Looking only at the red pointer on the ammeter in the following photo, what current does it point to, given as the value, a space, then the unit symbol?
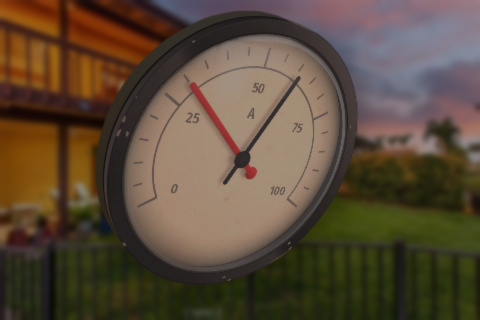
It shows 30 A
